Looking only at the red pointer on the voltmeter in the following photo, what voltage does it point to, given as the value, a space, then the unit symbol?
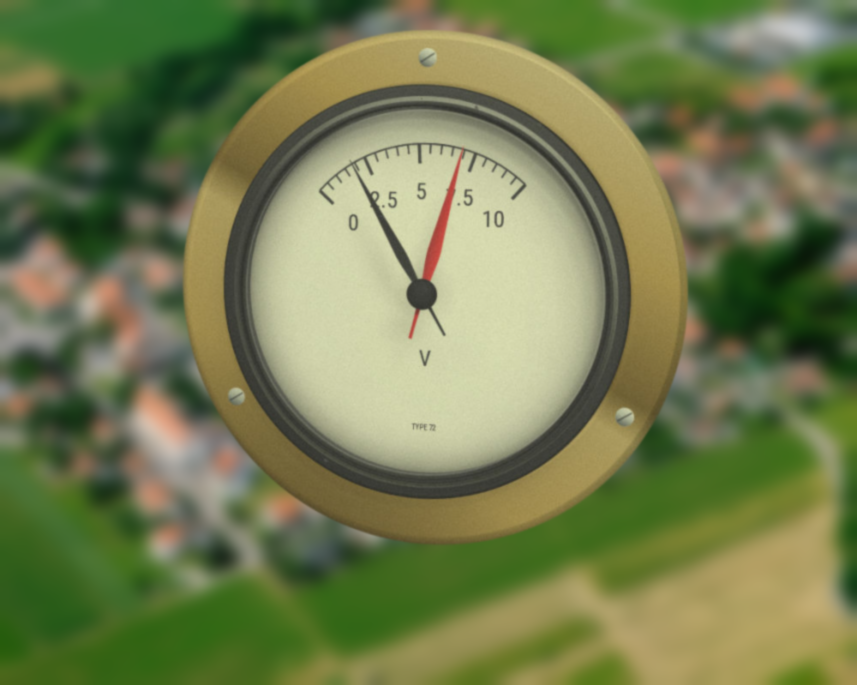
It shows 7 V
